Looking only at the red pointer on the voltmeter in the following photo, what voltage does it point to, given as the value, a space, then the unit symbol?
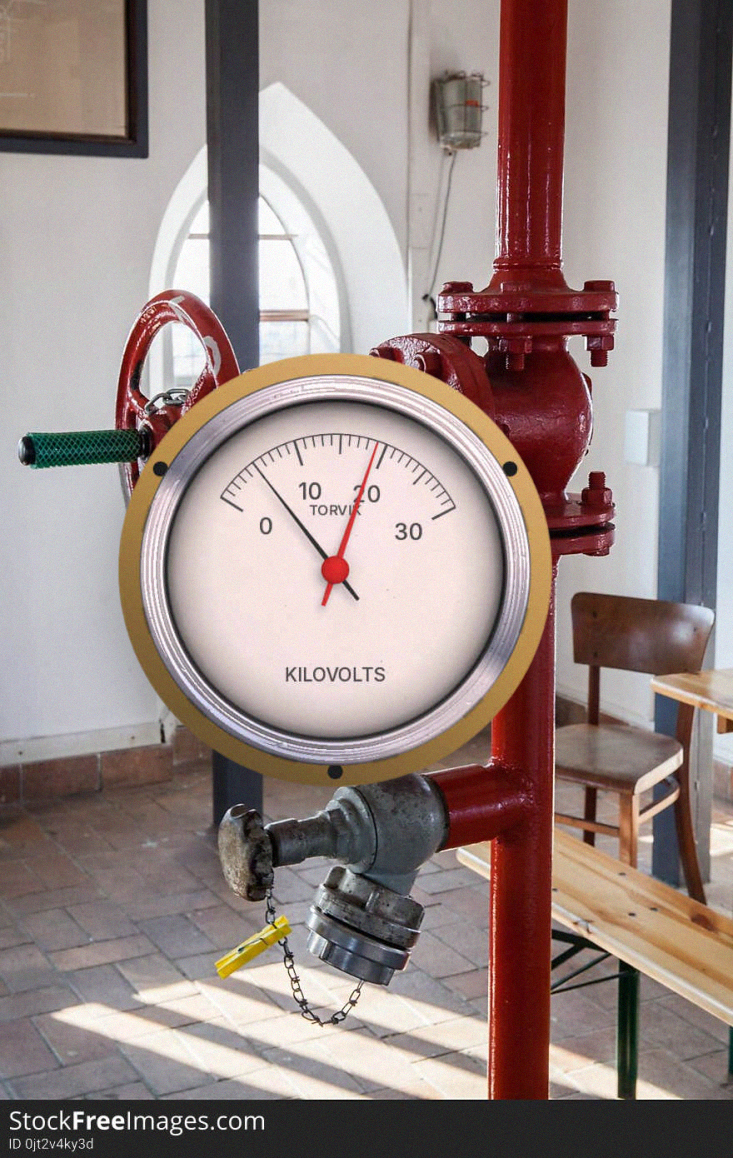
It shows 19 kV
